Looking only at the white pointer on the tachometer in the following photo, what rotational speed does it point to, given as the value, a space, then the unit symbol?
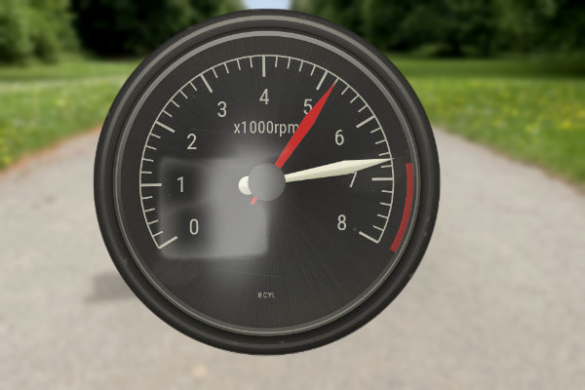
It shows 6700 rpm
